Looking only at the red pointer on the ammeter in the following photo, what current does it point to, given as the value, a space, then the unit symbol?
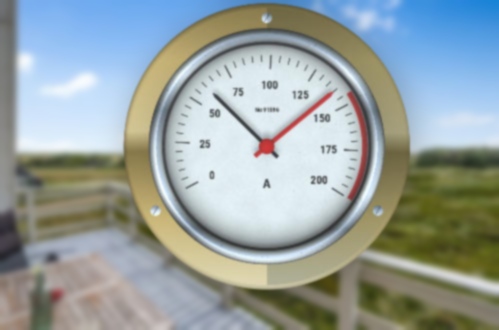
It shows 140 A
